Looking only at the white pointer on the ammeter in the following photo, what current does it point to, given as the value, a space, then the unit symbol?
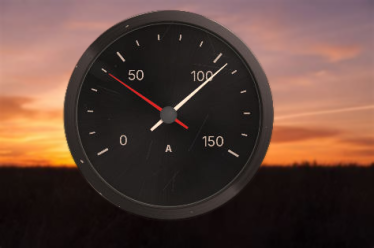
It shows 105 A
